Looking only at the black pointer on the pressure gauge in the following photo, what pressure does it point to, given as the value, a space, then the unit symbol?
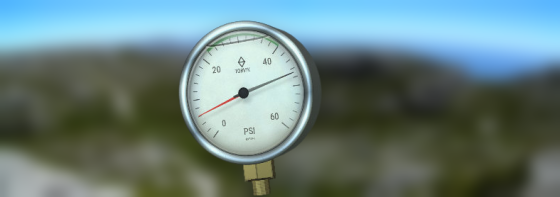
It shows 47 psi
